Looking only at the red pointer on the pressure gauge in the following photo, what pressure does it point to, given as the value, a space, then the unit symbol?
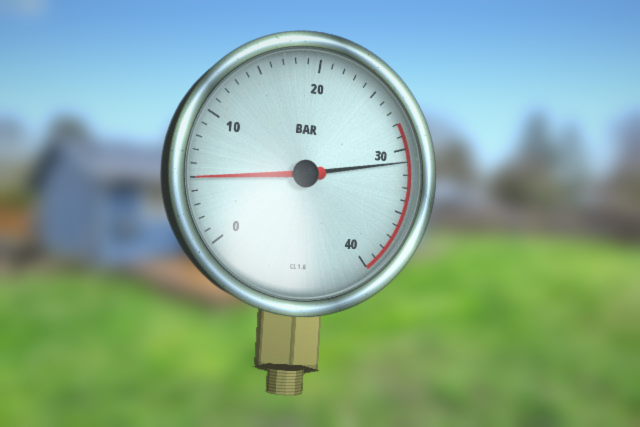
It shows 5 bar
